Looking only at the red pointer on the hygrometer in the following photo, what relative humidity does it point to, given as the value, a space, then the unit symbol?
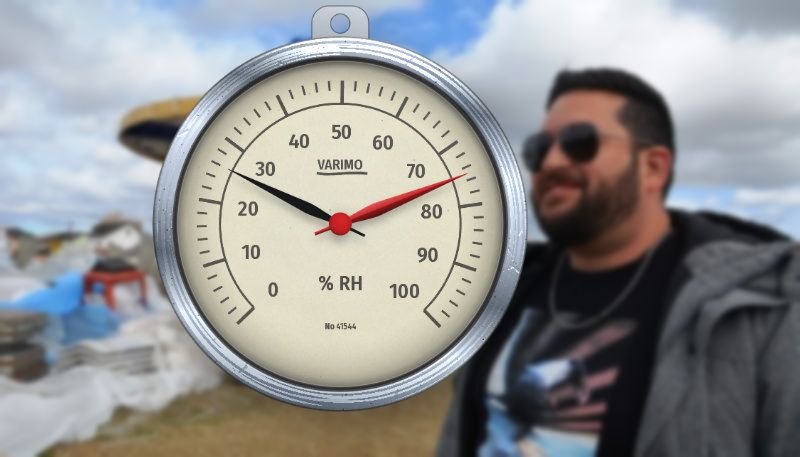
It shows 75 %
